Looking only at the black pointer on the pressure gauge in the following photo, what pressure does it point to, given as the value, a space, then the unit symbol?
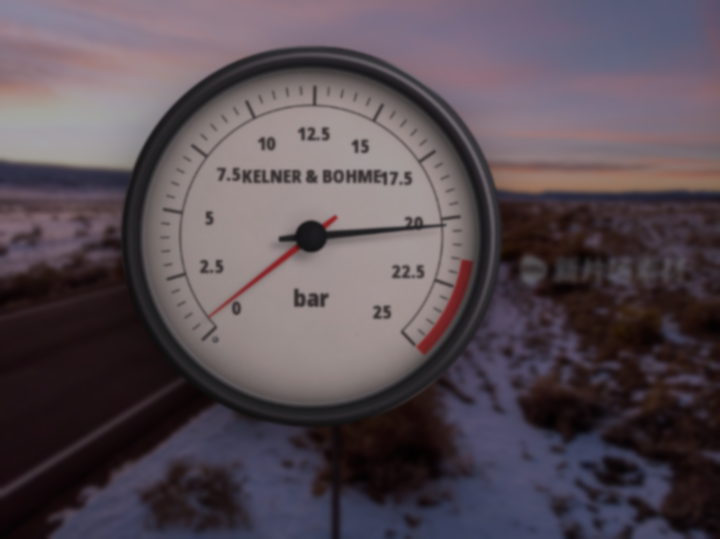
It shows 20.25 bar
